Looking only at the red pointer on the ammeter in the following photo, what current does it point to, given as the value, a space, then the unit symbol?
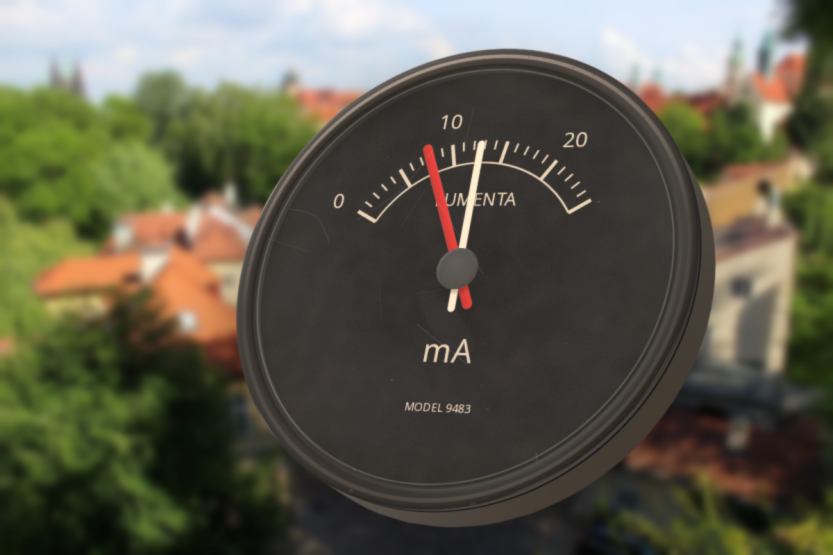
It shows 8 mA
